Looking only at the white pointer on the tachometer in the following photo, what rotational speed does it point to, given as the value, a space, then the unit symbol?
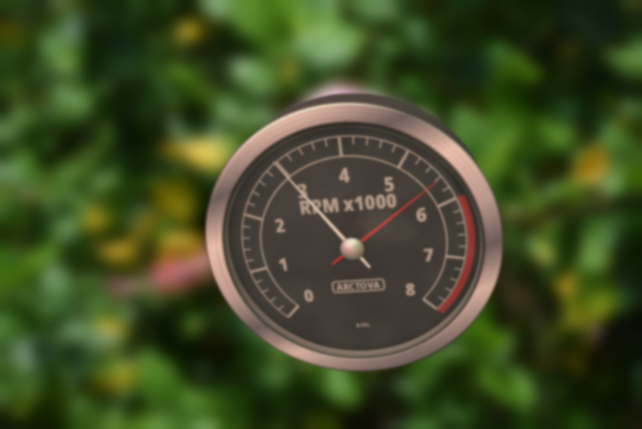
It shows 3000 rpm
